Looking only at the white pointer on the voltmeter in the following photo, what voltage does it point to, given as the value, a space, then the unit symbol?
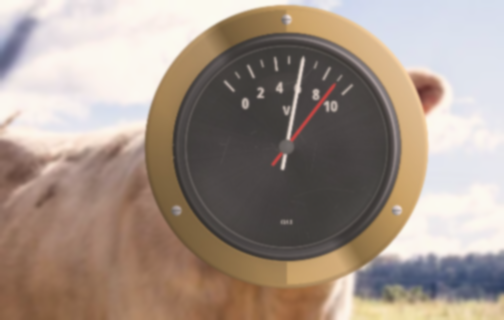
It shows 6 V
